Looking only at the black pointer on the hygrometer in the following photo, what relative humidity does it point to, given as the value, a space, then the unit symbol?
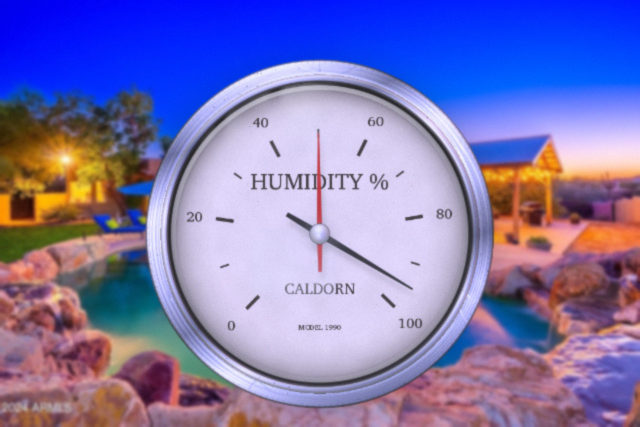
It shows 95 %
